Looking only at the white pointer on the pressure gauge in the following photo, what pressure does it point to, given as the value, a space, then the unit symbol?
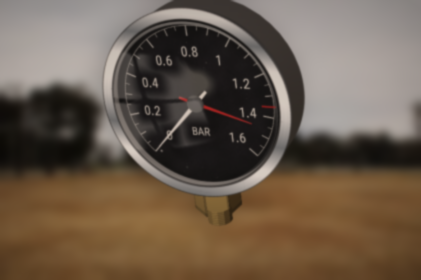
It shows 0 bar
